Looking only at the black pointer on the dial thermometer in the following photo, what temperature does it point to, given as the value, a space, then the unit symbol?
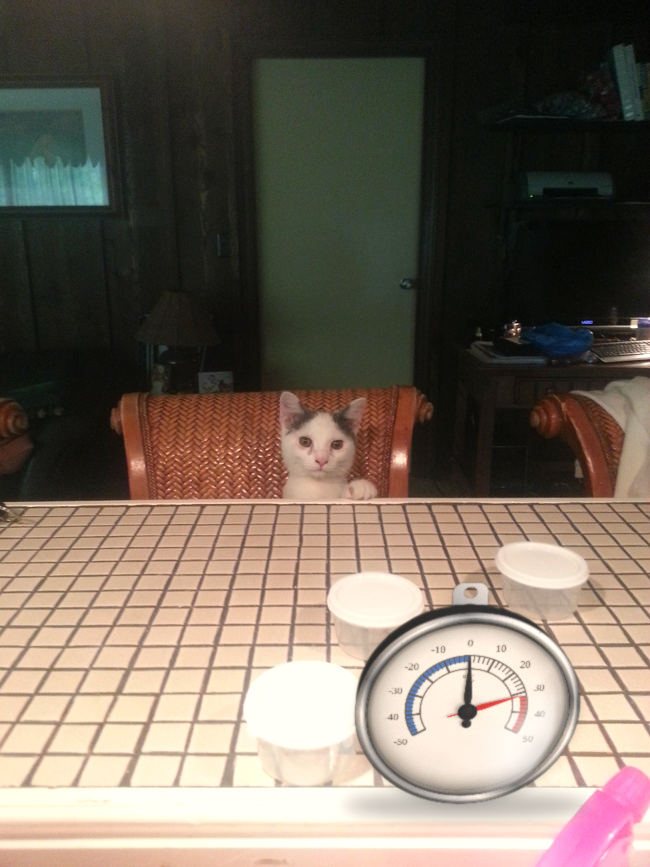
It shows 0 °C
